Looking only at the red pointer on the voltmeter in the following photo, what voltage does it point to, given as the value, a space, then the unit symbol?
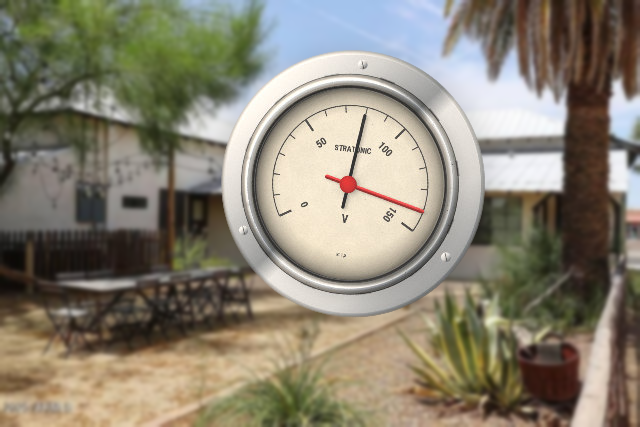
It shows 140 V
